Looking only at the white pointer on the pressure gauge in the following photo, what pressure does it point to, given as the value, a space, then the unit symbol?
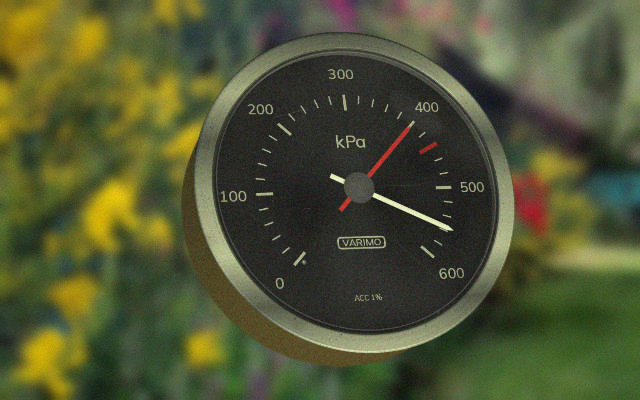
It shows 560 kPa
